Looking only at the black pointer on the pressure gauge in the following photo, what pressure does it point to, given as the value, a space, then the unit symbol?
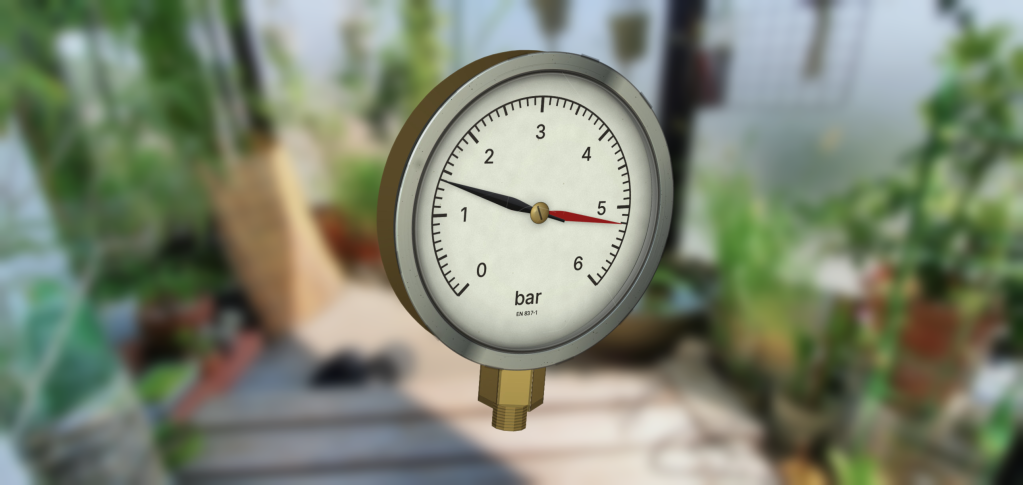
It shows 1.4 bar
